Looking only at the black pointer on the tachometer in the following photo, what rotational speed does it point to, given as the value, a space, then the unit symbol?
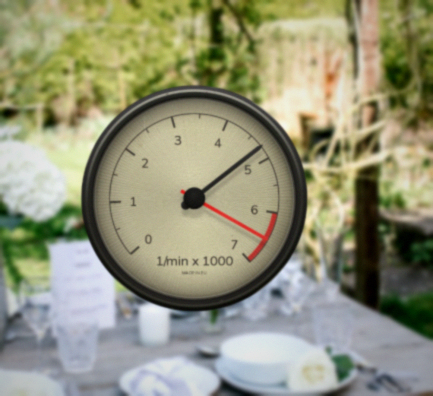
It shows 4750 rpm
